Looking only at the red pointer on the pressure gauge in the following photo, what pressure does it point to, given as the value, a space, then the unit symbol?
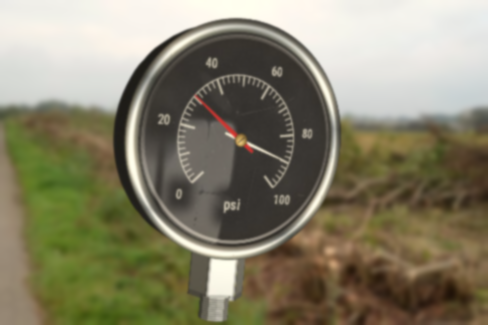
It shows 30 psi
